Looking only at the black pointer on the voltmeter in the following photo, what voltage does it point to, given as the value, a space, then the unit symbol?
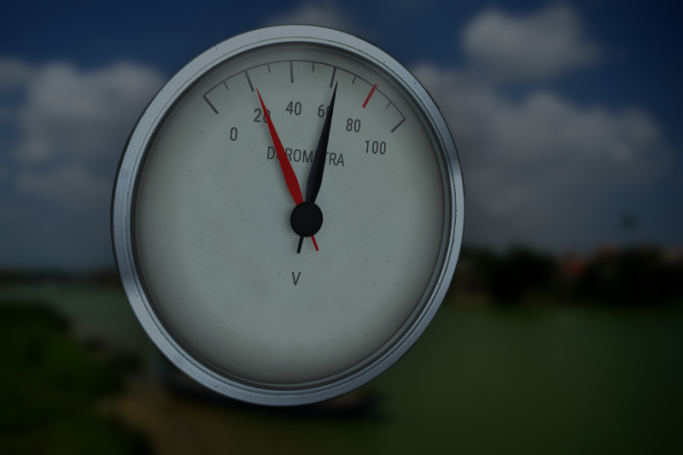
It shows 60 V
